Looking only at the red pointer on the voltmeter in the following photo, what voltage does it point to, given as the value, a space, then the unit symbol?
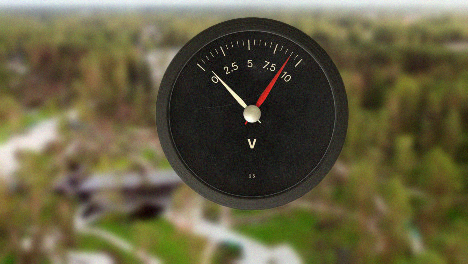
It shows 9 V
